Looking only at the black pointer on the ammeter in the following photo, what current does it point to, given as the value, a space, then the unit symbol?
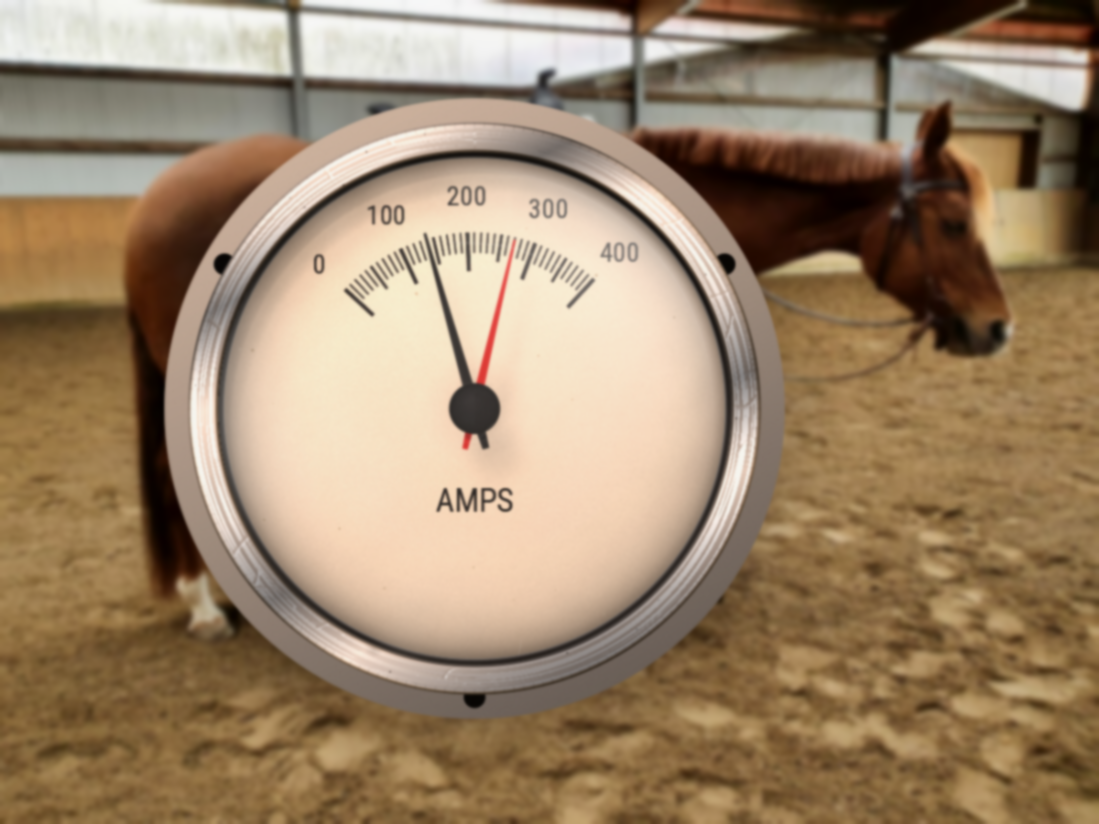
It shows 140 A
